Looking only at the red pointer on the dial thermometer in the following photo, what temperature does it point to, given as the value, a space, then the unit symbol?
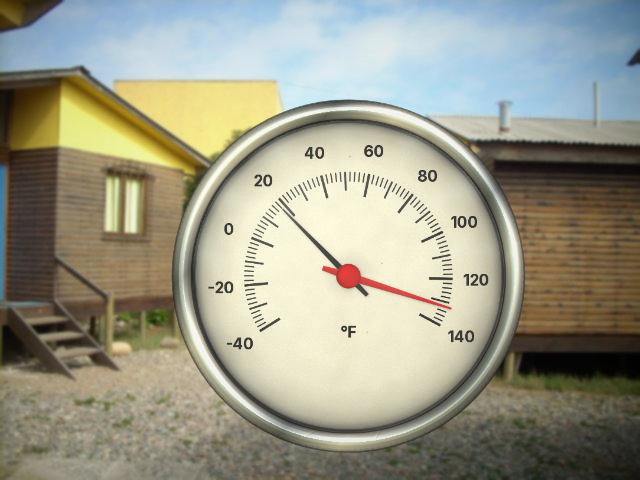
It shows 132 °F
